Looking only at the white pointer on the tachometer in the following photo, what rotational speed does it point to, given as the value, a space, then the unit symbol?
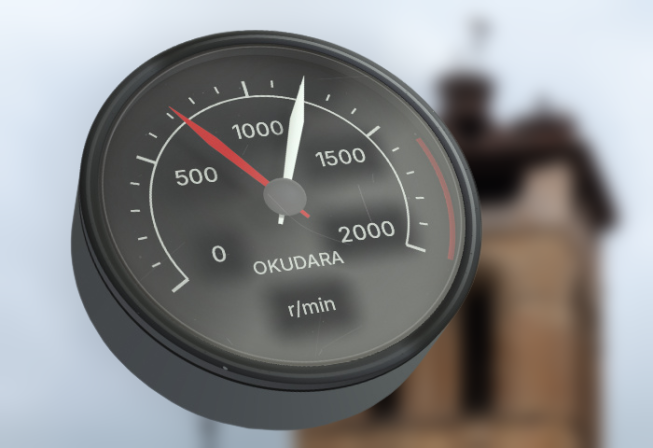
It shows 1200 rpm
